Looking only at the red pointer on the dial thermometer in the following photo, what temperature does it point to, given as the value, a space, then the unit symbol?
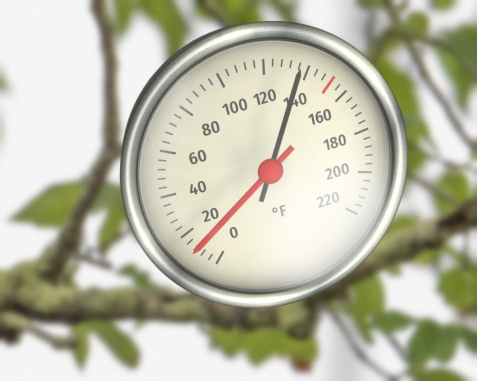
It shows 12 °F
